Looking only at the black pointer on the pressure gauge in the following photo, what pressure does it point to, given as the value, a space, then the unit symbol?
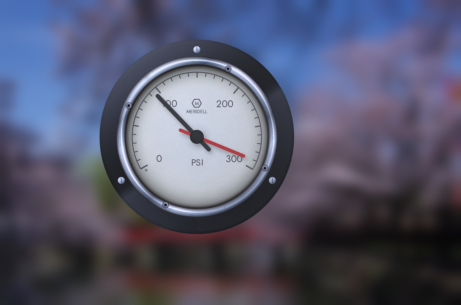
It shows 95 psi
